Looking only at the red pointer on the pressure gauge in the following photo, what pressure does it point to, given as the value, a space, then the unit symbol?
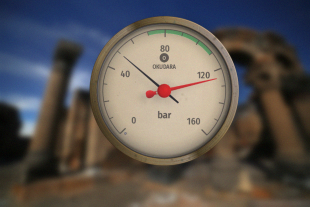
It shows 125 bar
